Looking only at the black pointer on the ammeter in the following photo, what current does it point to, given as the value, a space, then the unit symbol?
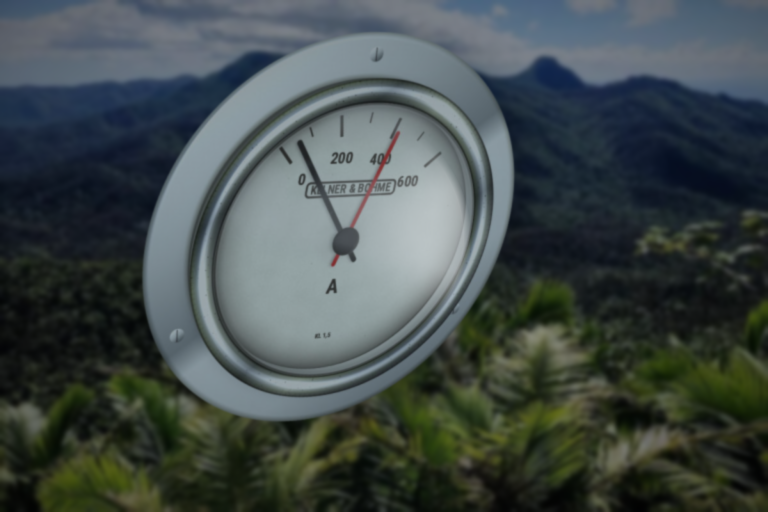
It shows 50 A
